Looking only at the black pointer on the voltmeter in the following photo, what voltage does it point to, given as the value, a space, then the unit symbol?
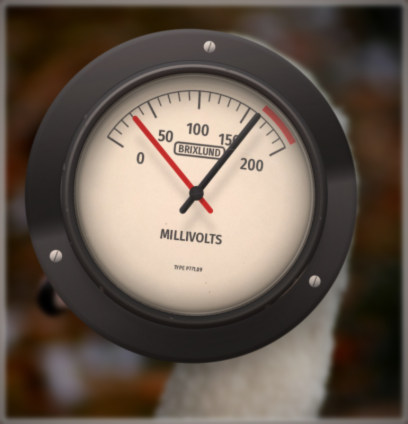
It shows 160 mV
